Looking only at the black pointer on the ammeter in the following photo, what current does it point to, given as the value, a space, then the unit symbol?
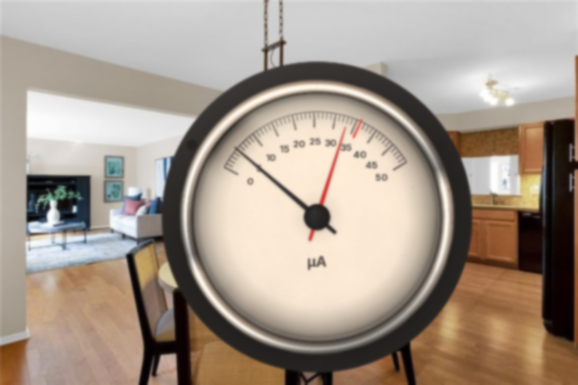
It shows 5 µA
